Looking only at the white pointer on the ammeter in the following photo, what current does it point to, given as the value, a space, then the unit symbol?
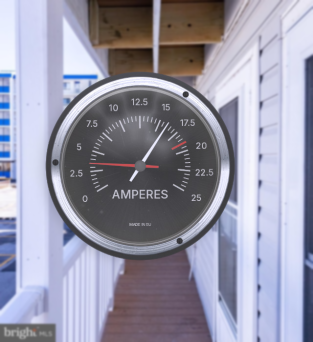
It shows 16 A
